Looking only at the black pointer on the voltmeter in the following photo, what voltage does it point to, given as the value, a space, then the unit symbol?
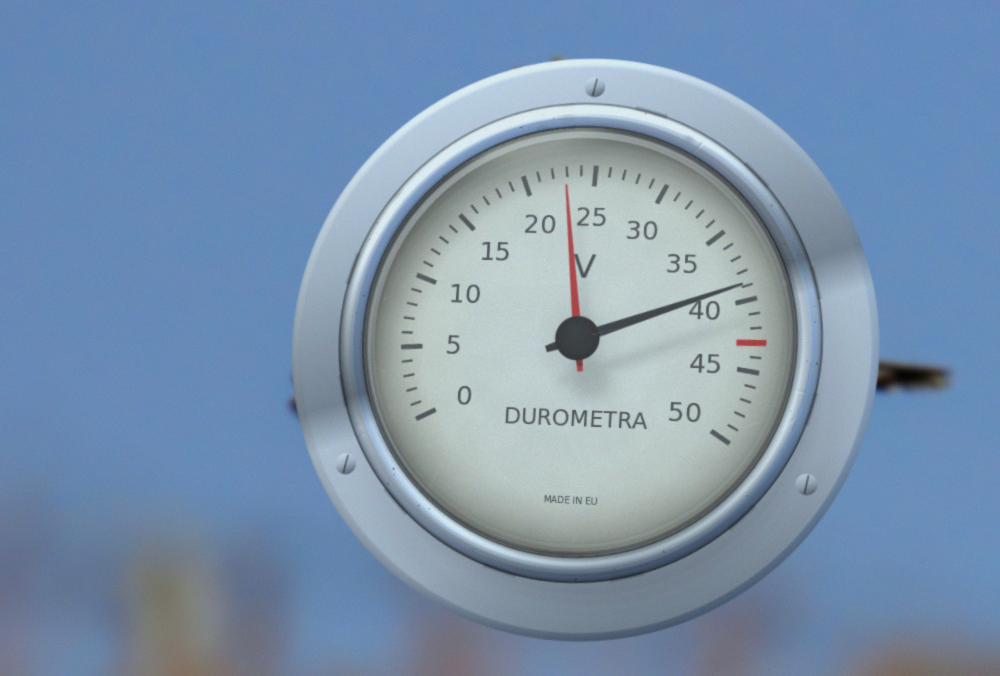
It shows 39 V
